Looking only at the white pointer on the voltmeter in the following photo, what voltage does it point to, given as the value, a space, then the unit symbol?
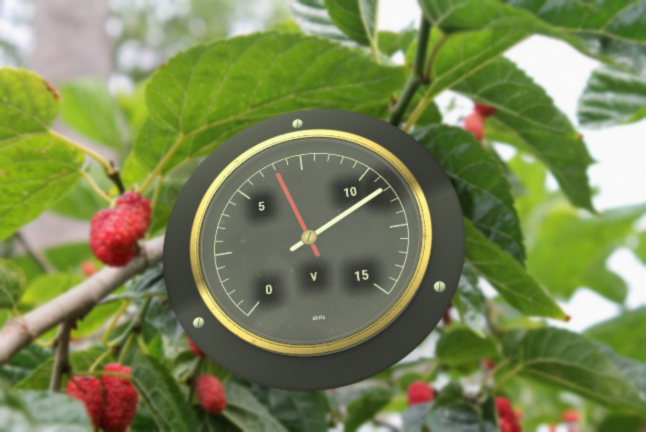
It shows 11 V
